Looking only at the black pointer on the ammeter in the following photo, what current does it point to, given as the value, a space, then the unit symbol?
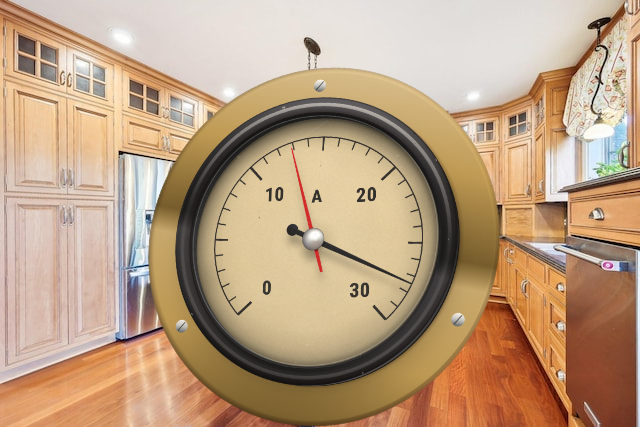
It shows 27.5 A
